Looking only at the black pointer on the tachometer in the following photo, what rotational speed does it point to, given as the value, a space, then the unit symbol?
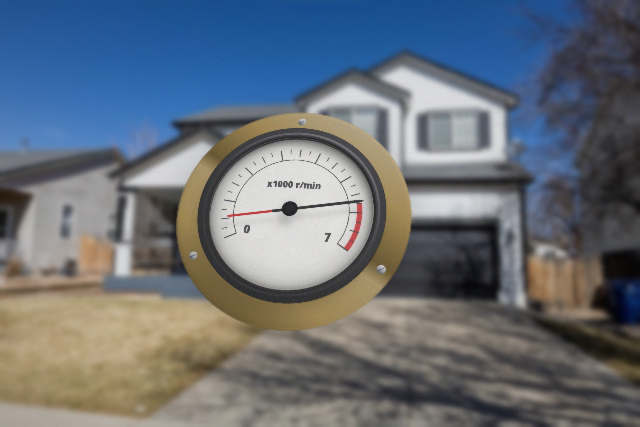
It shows 5750 rpm
